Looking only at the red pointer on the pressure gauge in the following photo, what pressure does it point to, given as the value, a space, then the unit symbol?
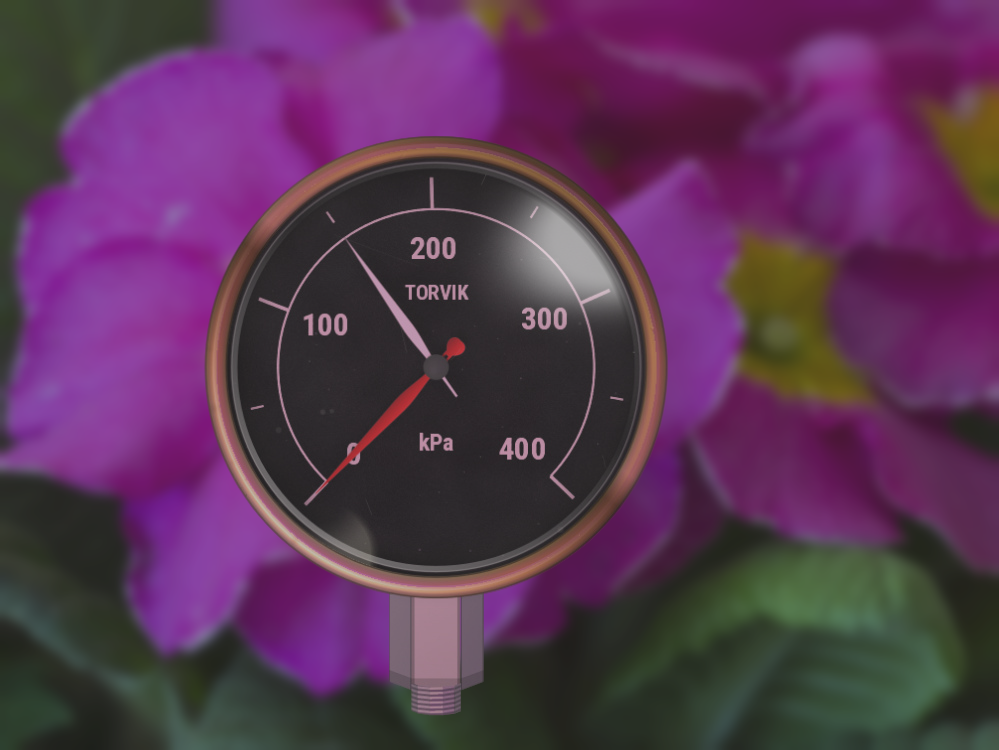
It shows 0 kPa
